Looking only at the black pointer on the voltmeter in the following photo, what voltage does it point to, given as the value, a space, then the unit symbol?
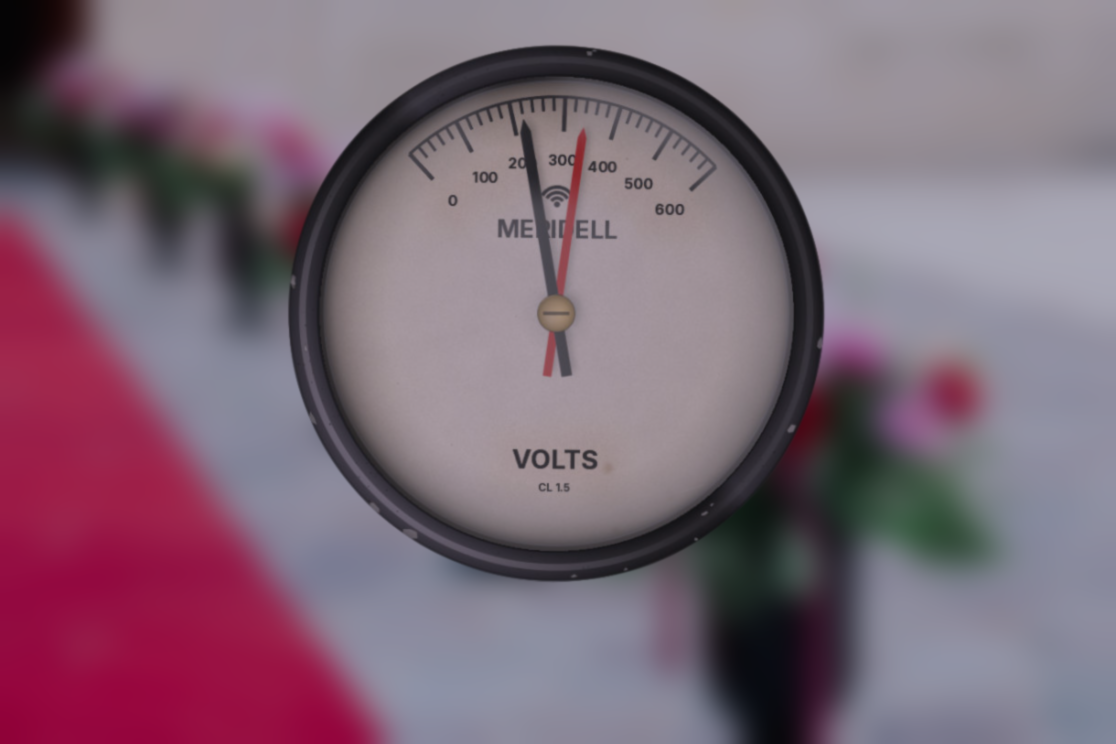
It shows 220 V
